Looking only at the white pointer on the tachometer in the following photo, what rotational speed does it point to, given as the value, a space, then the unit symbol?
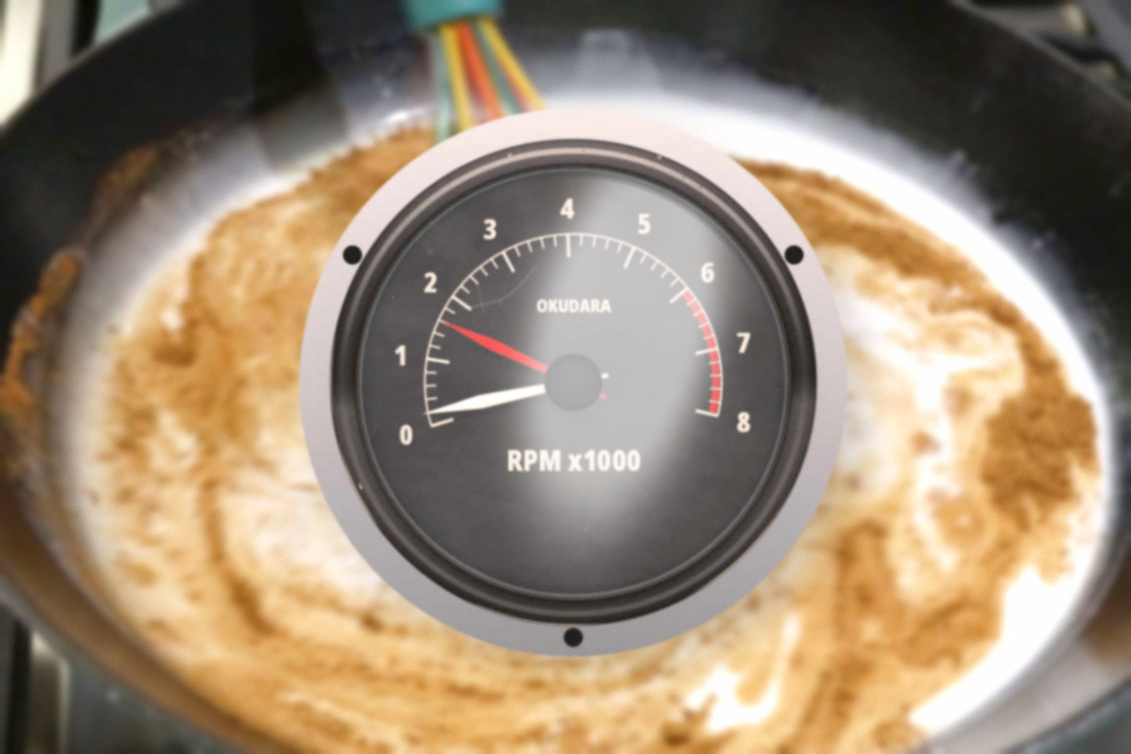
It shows 200 rpm
